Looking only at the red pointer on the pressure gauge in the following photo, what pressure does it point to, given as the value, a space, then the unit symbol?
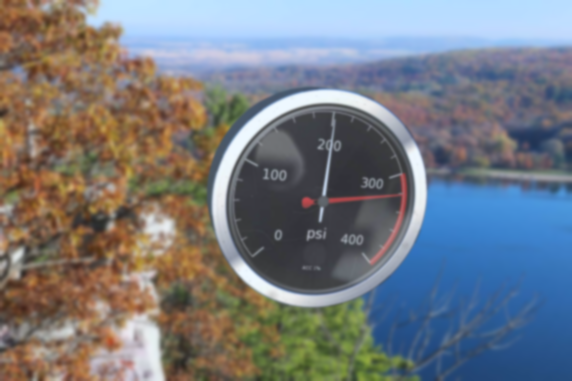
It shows 320 psi
